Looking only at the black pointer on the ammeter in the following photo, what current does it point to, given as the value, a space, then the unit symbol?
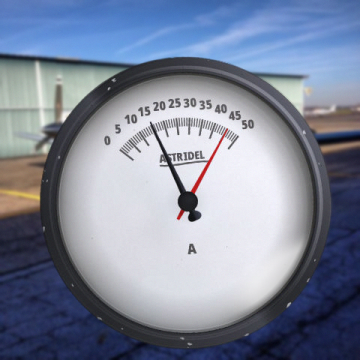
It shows 15 A
